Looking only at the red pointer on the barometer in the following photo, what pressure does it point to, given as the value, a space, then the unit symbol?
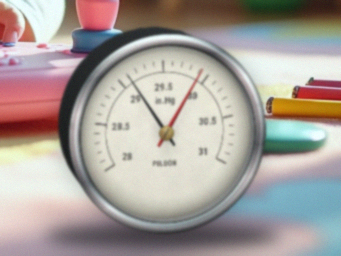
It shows 29.9 inHg
